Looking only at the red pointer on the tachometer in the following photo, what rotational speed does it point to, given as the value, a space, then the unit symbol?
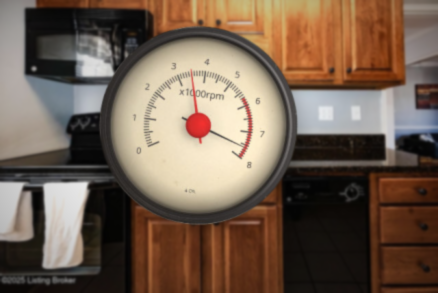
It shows 3500 rpm
